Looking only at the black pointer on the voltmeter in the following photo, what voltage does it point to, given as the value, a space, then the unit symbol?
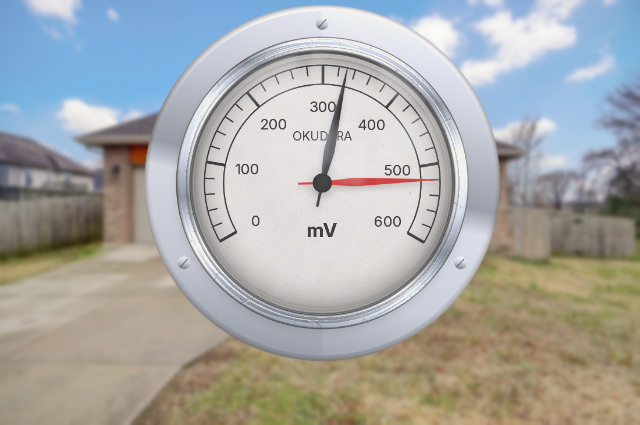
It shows 330 mV
